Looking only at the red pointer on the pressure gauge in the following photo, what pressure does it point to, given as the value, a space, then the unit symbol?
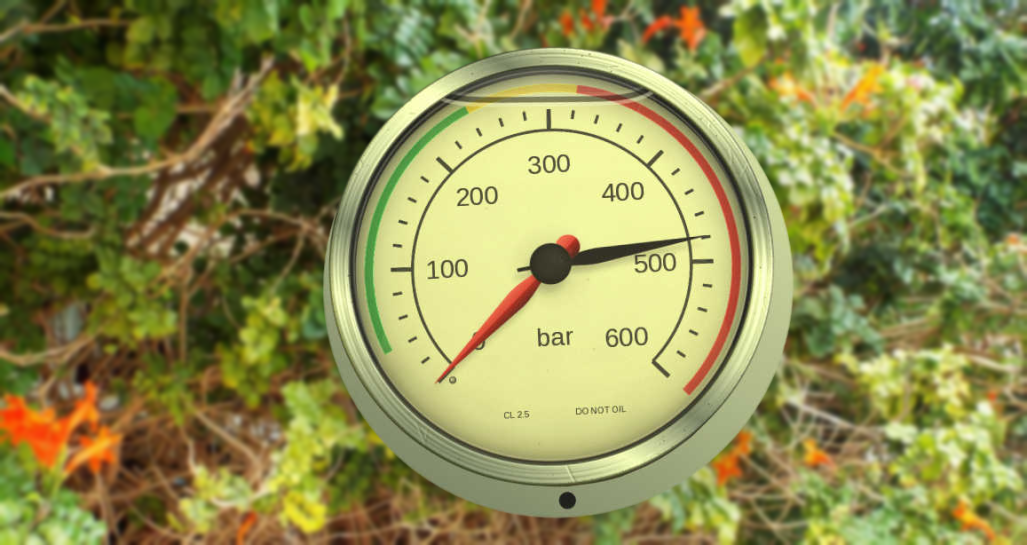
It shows 0 bar
